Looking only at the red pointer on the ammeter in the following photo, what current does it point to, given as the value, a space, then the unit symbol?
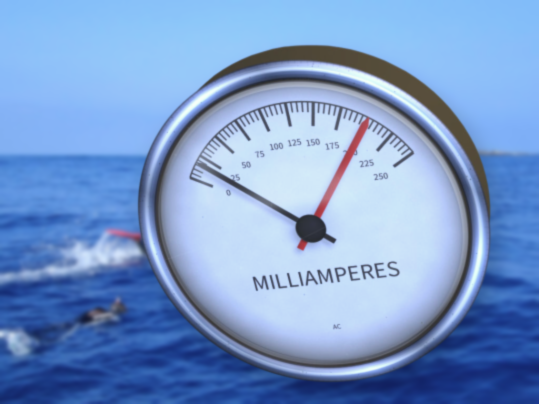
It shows 200 mA
